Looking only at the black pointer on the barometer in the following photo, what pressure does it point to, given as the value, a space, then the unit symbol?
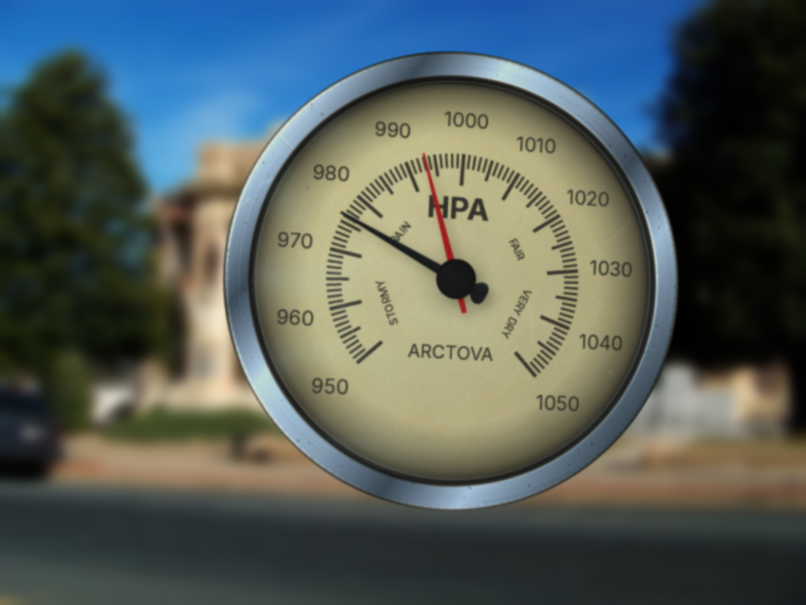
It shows 976 hPa
